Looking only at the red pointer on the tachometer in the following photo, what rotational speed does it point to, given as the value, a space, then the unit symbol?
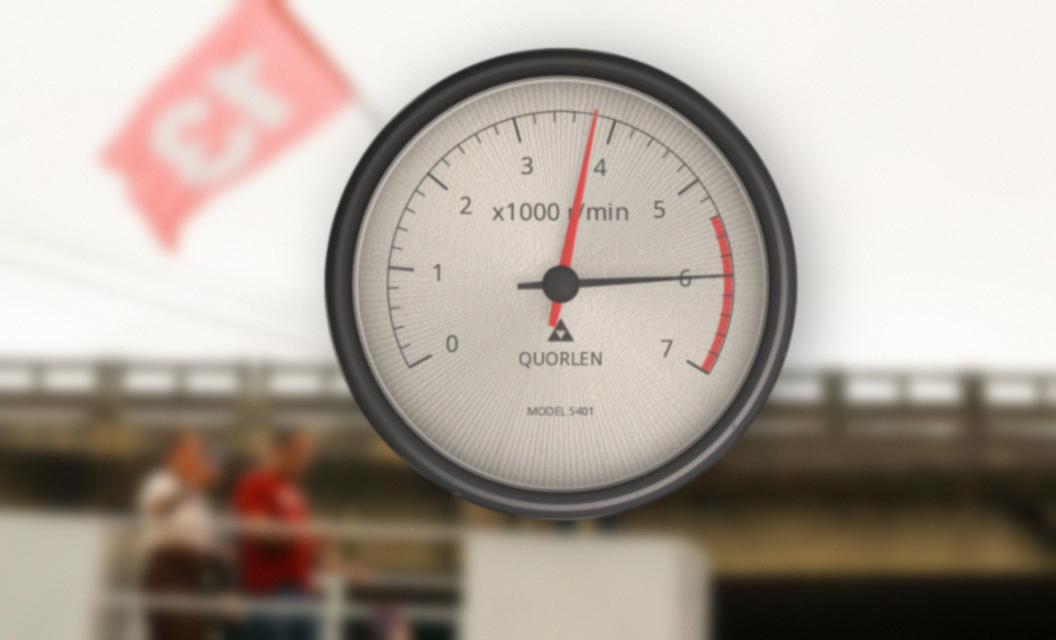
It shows 3800 rpm
